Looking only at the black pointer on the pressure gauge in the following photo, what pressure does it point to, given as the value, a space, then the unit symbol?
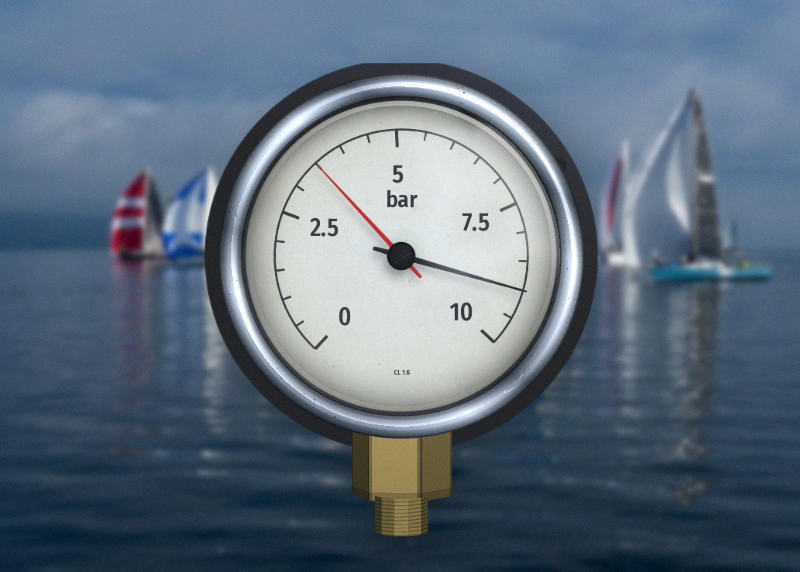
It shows 9 bar
